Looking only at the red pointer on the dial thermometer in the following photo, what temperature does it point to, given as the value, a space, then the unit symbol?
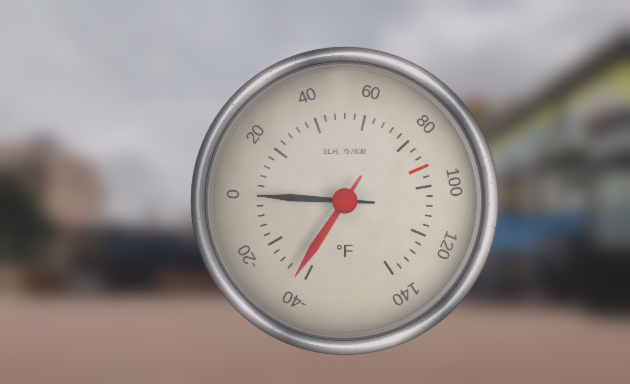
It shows -36 °F
